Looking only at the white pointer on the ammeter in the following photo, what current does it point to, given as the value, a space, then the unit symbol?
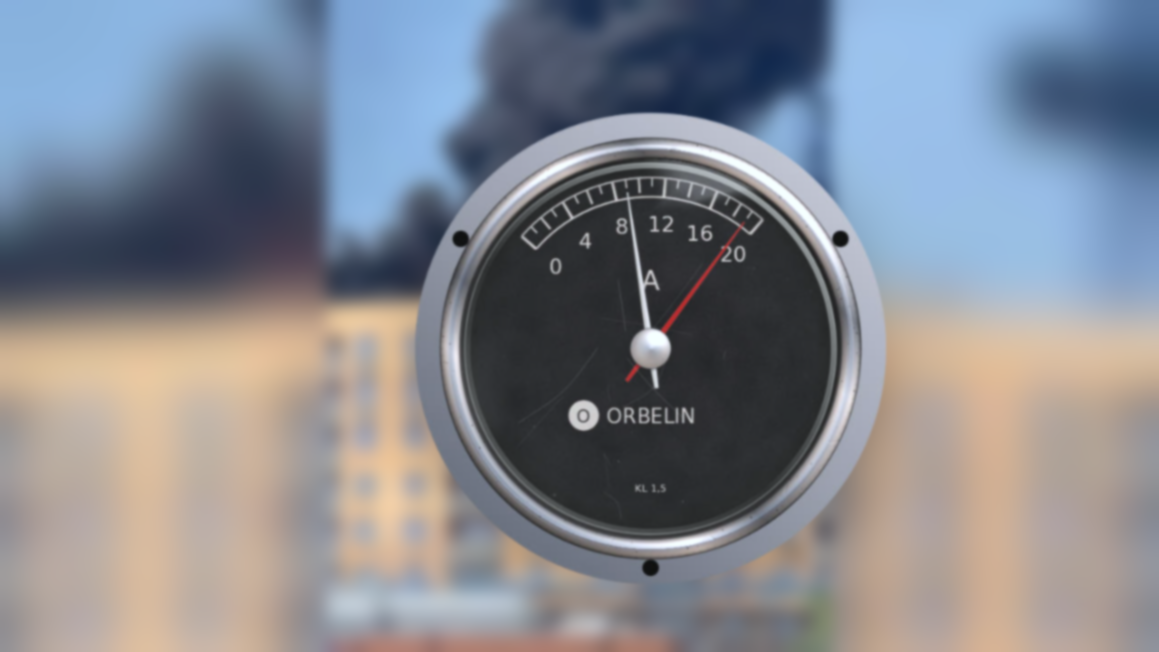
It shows 9 A
